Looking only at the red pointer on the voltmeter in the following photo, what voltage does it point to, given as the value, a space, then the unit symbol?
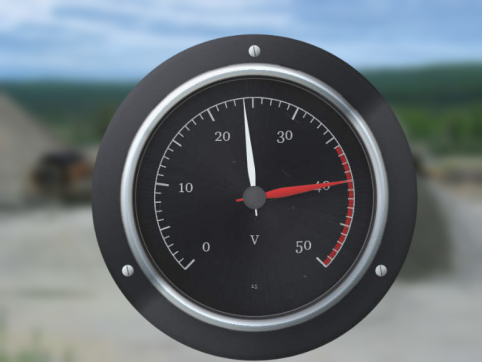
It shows 40 V
